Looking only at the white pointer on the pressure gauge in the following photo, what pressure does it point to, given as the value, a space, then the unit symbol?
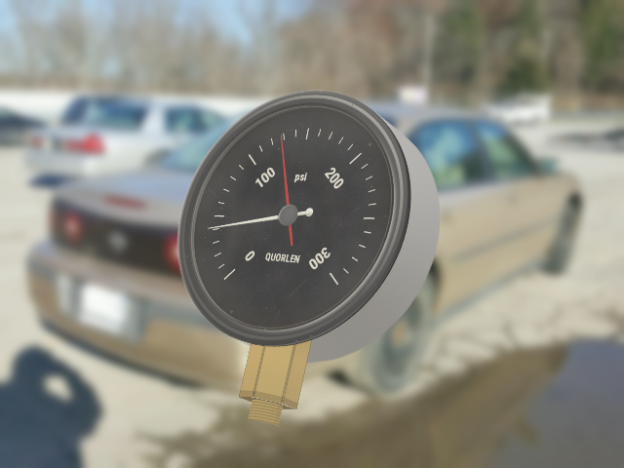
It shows 40 psi
